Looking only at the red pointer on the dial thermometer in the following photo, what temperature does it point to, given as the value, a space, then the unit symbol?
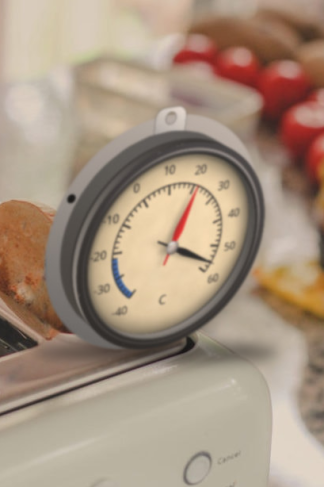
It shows 20 °C
